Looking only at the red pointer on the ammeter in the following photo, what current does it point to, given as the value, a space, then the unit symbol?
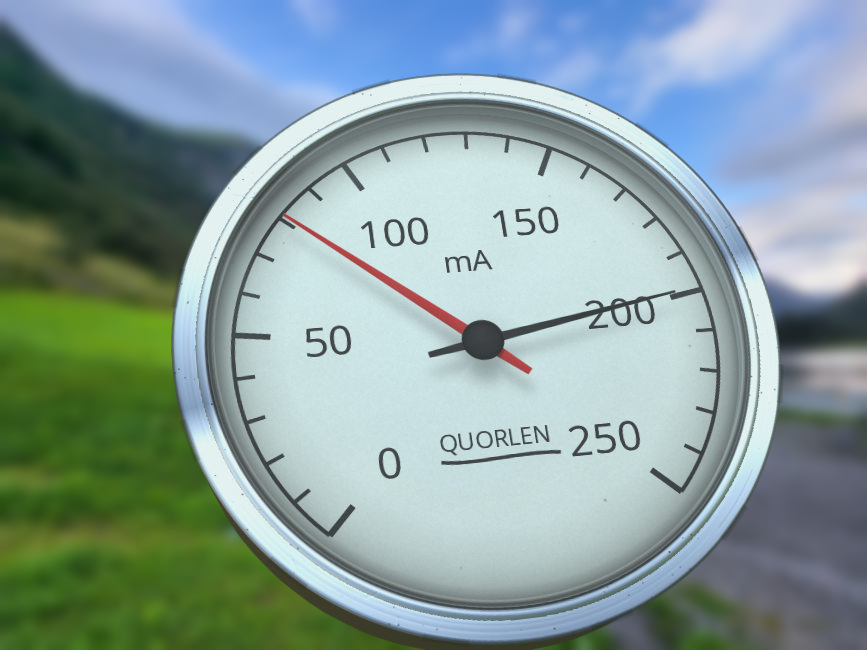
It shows 80 mA
